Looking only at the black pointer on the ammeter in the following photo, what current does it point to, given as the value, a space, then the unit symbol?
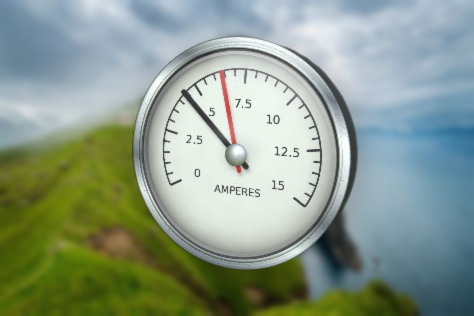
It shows 4.5 A
